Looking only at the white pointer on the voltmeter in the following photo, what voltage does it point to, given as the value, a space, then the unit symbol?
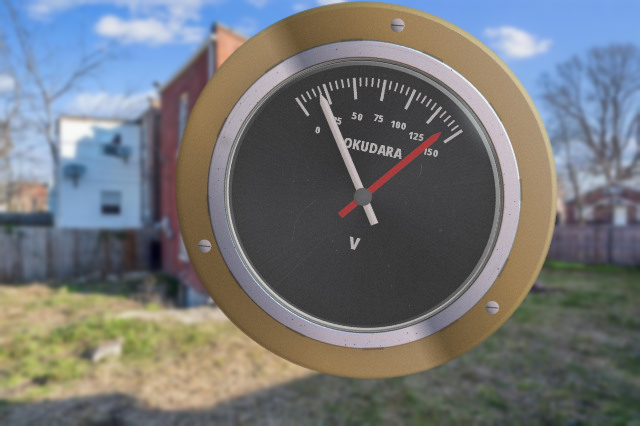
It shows 20 V
